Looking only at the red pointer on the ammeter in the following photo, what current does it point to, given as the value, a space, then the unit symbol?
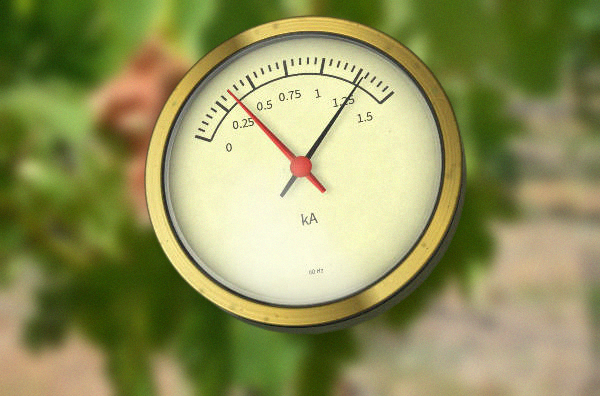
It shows 0.35 kA
